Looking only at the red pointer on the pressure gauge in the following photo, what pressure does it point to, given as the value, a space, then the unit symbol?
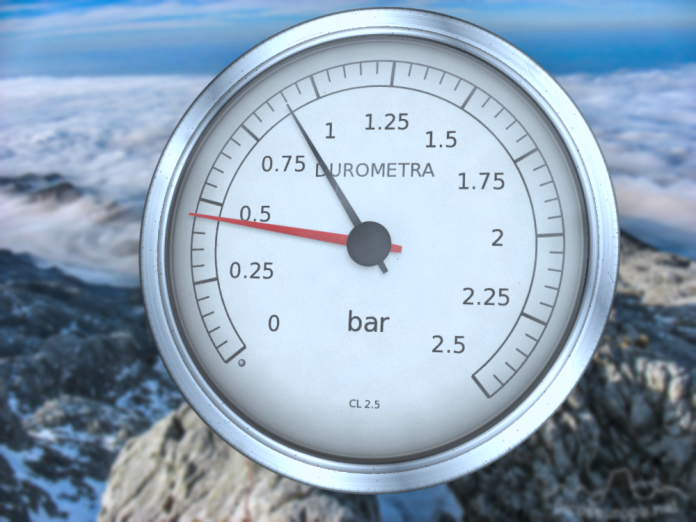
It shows 0.45 bar
